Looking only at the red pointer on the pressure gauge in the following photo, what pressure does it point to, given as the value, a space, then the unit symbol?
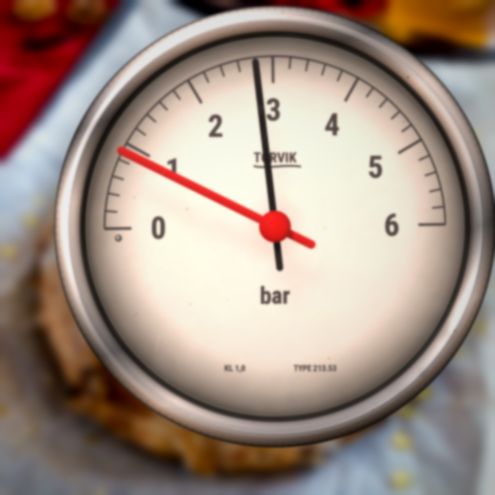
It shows 0.9 bar
